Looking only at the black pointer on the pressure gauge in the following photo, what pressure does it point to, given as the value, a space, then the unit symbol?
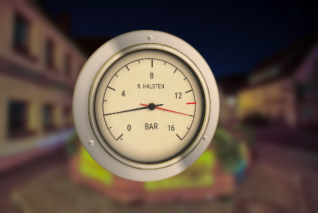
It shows 2 bar
